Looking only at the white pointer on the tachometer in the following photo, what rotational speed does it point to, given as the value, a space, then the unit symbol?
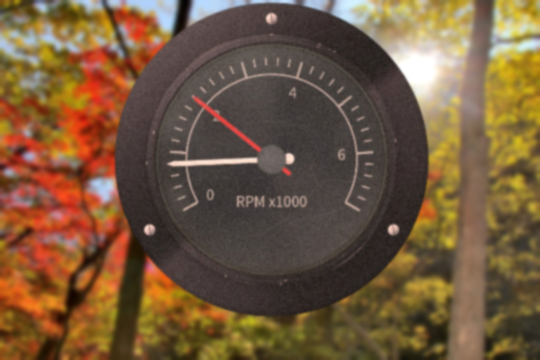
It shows 800 rpm
